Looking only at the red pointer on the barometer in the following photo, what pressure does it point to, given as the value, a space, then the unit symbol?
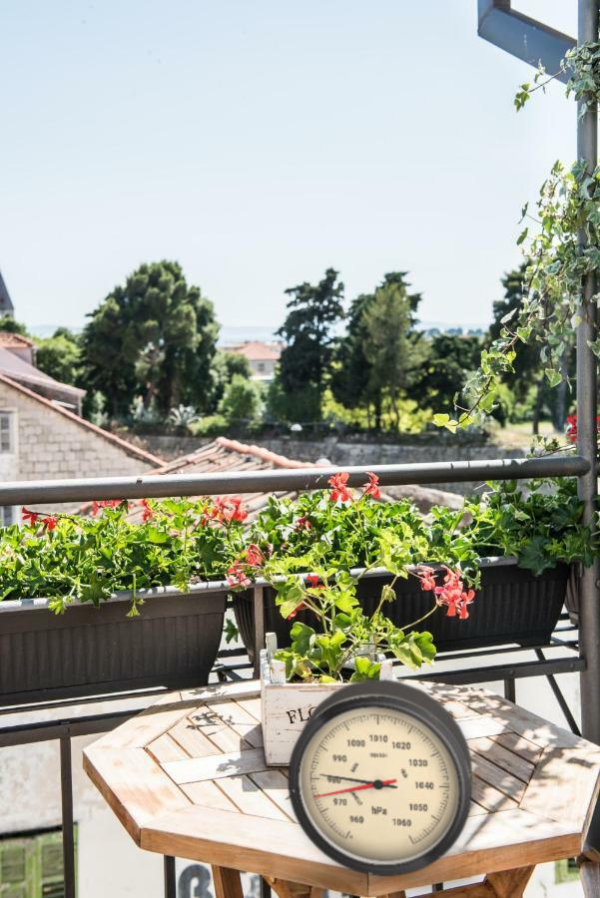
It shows 975 hPa
